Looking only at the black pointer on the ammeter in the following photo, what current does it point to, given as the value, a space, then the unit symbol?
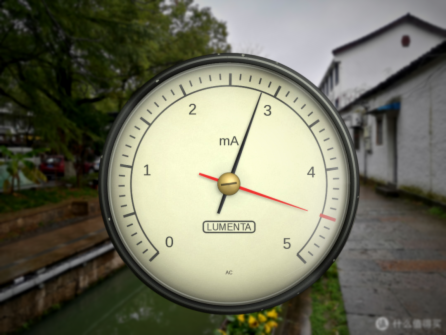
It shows 2.85 mA
